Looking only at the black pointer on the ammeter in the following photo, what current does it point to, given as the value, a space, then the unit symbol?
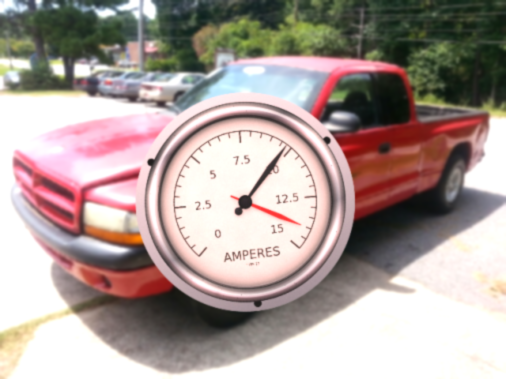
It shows 9.75 A
